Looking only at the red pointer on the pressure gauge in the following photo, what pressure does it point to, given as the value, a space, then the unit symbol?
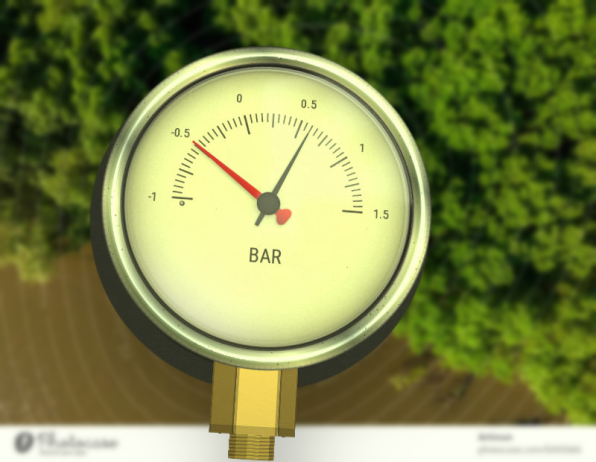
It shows -0.5 bar
